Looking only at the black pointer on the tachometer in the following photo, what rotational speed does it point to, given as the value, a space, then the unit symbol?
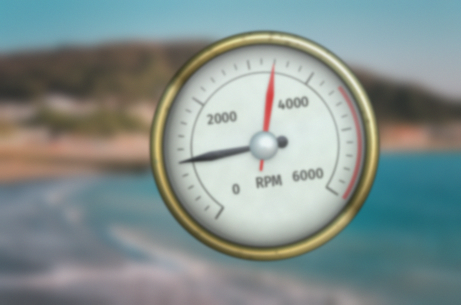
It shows 1000 rpm
